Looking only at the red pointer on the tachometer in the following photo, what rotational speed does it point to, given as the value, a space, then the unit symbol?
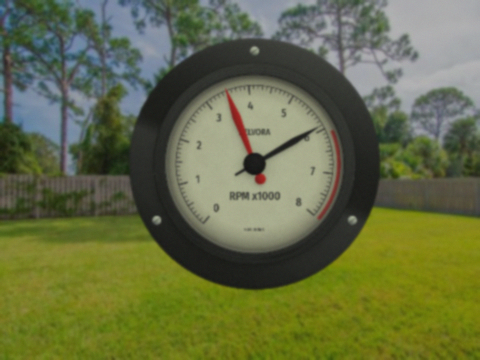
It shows 3500 rpm
